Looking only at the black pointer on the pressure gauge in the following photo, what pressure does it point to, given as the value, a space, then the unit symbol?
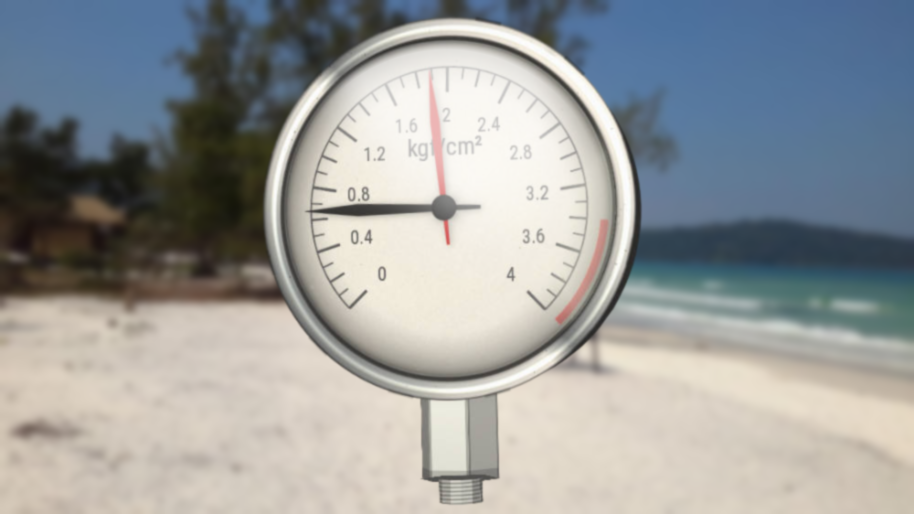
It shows 0.65 kg/cm²
